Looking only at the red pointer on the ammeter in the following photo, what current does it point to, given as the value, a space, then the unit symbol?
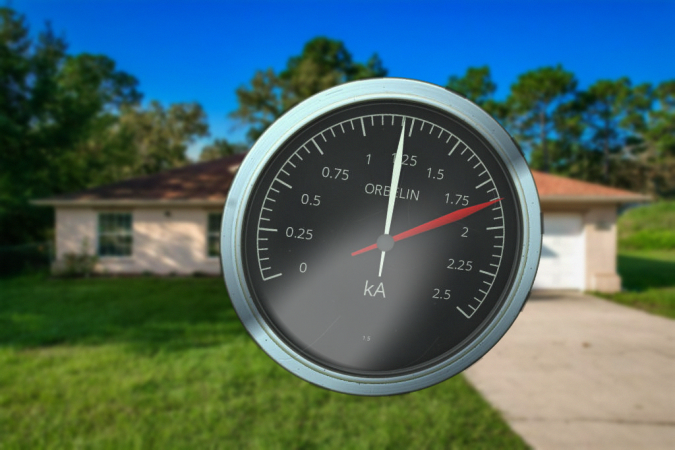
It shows 1.85 kA
